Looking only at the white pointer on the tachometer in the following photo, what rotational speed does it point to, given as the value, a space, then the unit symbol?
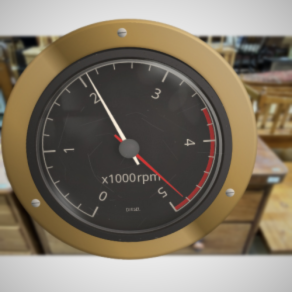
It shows 2100 rpm
